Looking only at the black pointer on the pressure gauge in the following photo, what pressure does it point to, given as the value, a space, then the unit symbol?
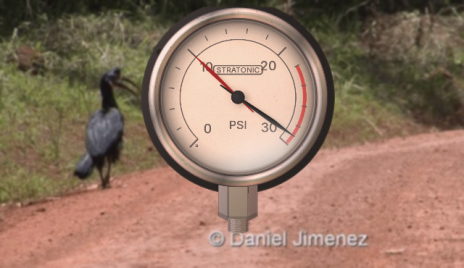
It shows 29 psi
